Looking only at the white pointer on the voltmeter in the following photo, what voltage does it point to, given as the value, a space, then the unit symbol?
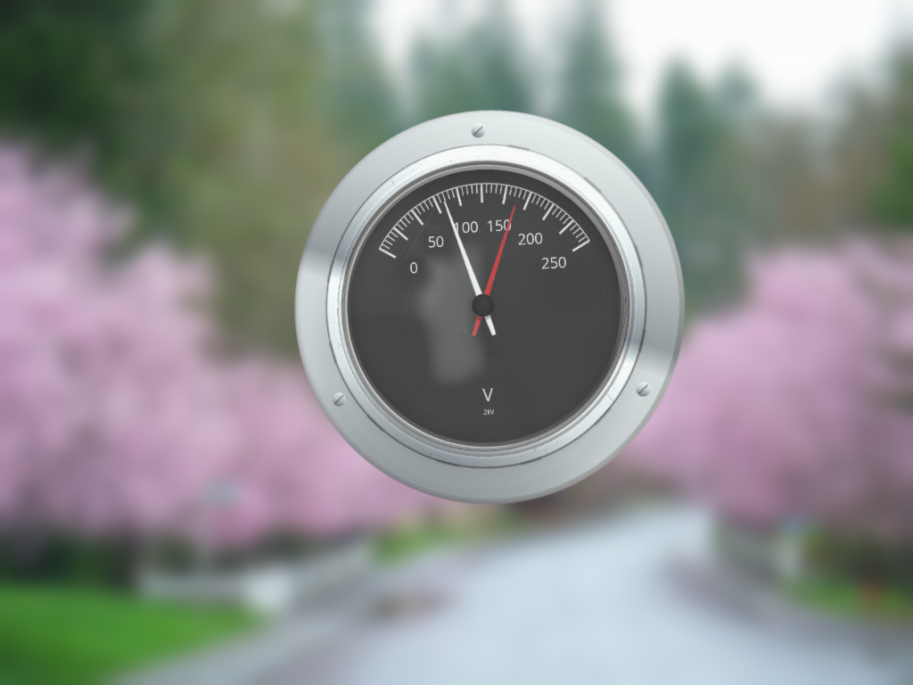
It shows 85 V
